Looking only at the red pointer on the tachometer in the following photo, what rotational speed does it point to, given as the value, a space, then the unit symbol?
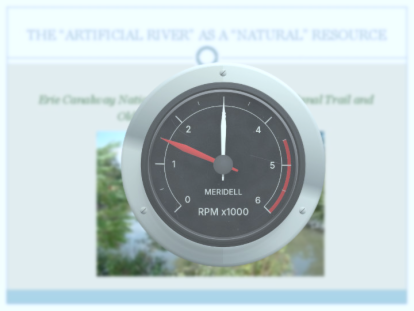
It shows 1500 rpm
